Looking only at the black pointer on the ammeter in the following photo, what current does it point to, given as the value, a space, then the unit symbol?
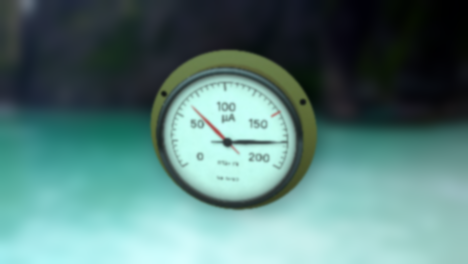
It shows 175 µA
